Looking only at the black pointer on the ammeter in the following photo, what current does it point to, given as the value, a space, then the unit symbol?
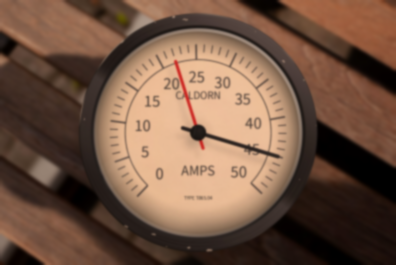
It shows 45 A
